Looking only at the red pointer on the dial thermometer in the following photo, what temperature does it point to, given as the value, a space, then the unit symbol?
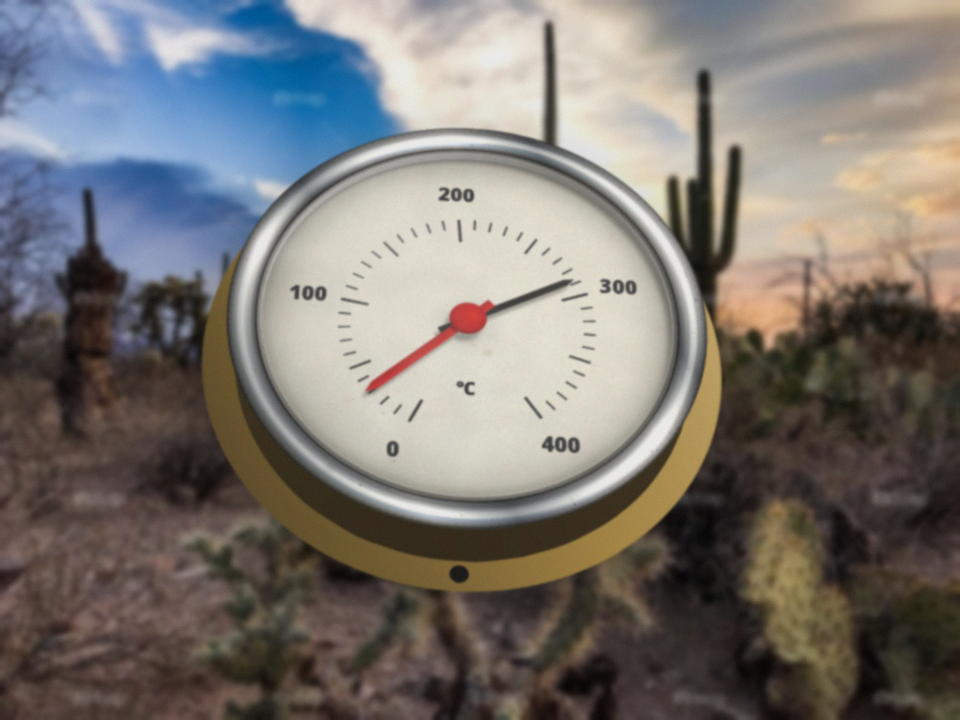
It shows 30 °C
